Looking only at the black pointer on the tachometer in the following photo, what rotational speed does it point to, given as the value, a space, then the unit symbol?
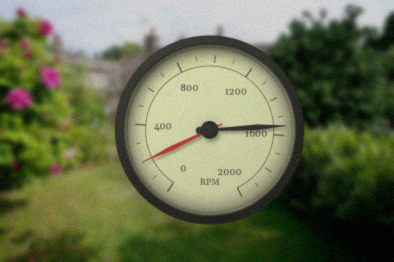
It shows 1550 rpm
